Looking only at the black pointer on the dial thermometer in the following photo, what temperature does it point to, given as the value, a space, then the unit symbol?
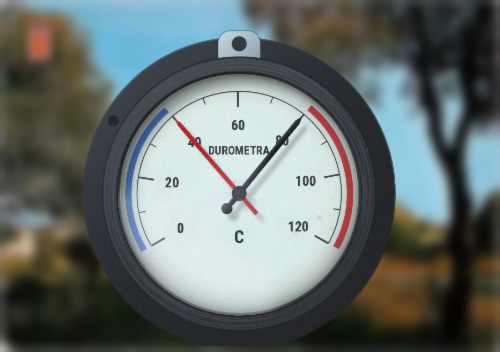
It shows 80 °C
